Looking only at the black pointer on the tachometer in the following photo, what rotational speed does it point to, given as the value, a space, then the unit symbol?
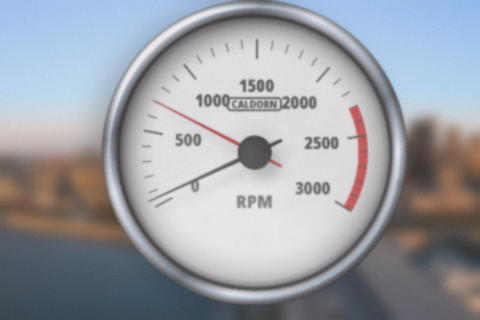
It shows 50 rpm
